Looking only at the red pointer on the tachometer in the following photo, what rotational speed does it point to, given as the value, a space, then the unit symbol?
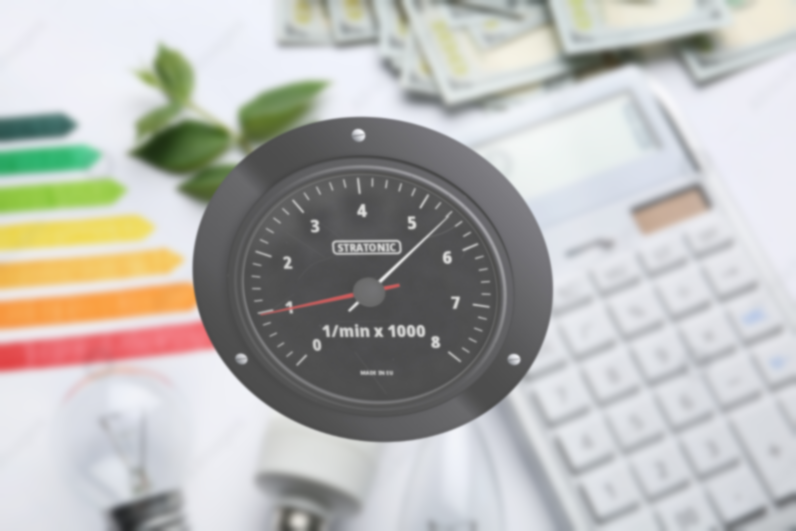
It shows 1000 rpm
